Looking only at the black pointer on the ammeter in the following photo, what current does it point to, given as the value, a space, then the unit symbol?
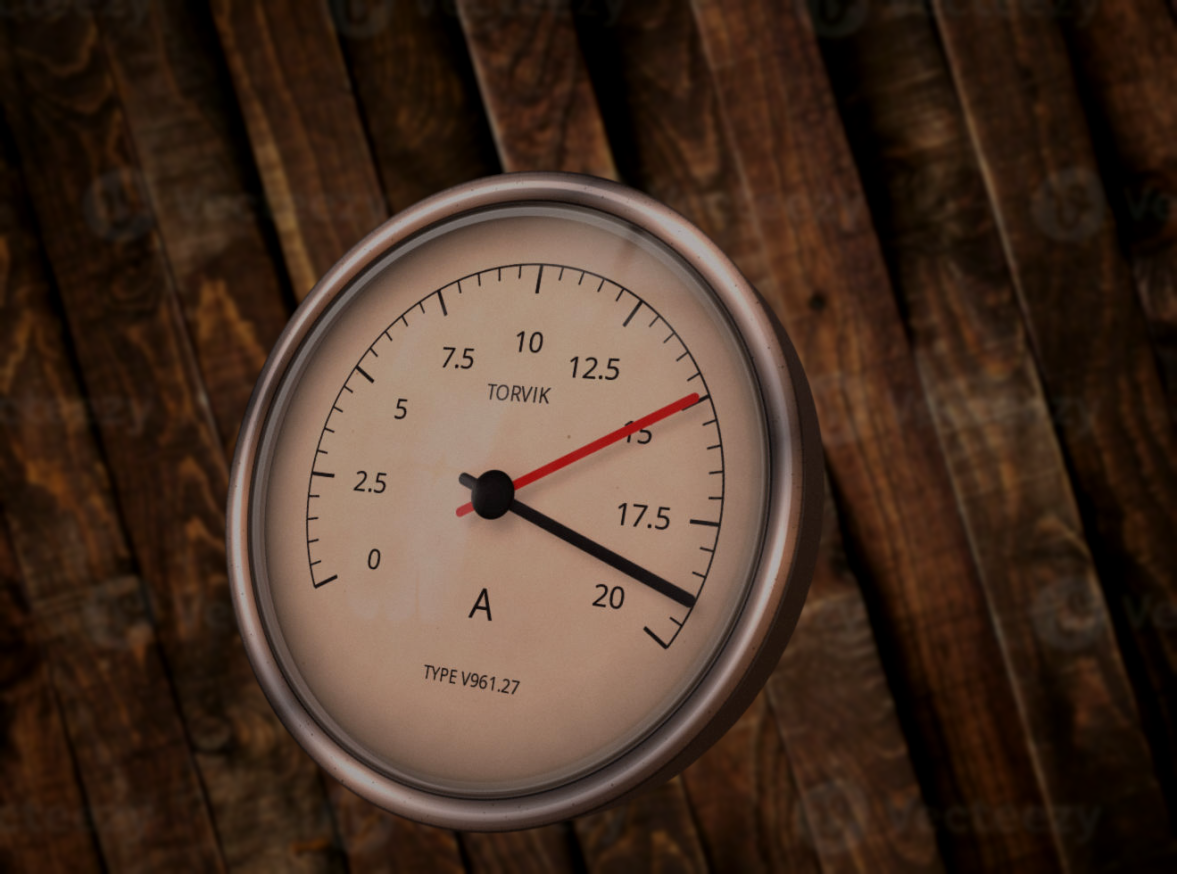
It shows 19 A
